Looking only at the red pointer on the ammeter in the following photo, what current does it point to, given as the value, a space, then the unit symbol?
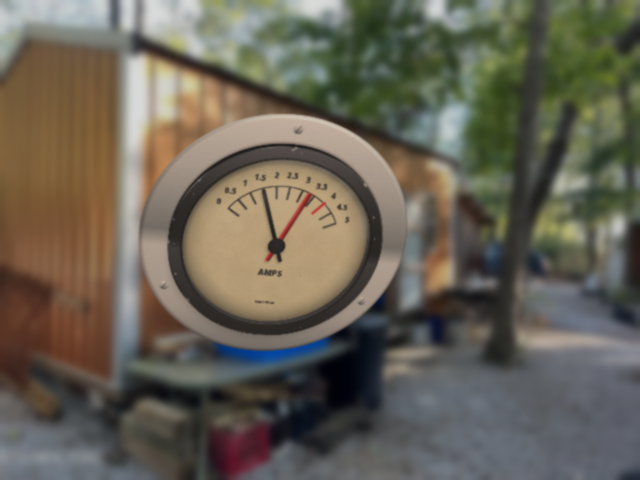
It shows 3.25 A
